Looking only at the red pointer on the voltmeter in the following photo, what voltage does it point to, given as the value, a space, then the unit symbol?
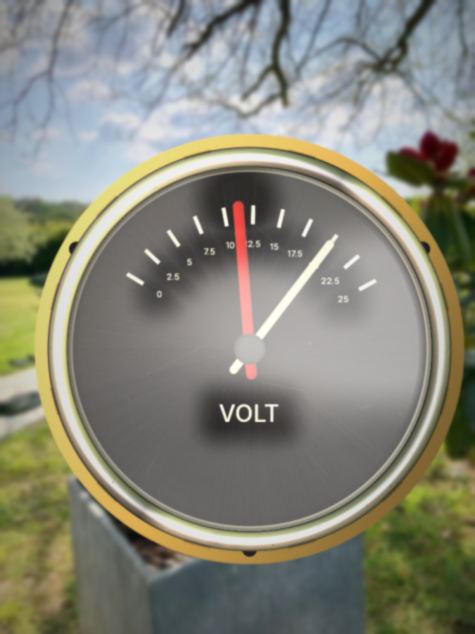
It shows 11.25 V
